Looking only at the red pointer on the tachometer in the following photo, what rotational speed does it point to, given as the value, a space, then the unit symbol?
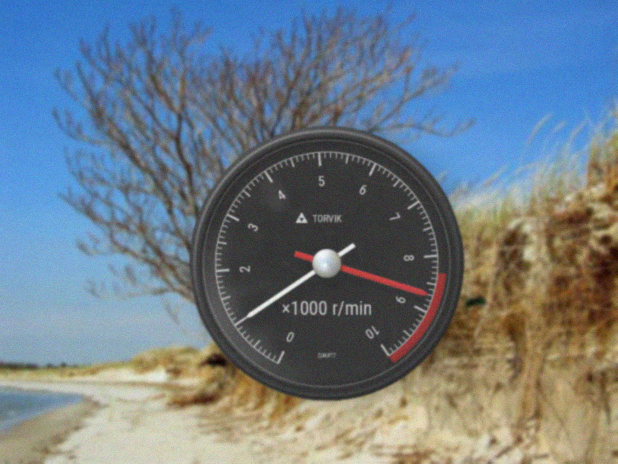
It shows 8700 rpm
